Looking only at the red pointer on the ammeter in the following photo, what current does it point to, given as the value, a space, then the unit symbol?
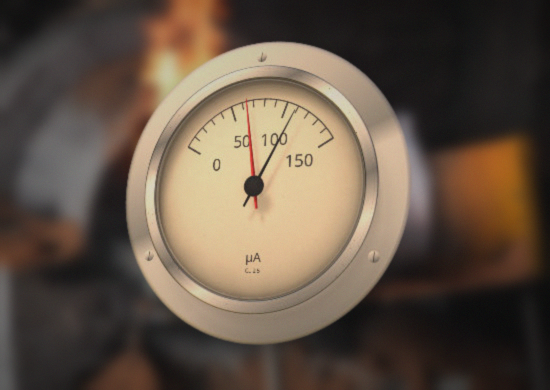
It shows 65 µA
